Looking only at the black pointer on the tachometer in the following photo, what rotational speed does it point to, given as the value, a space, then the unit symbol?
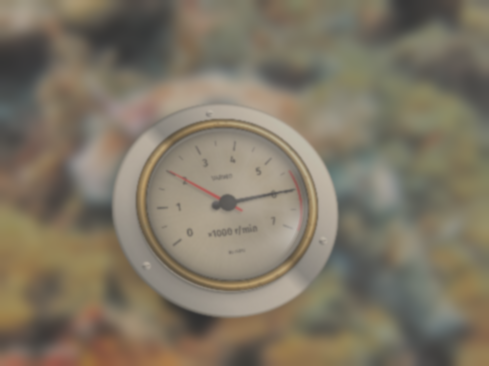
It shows 6000 rpm
